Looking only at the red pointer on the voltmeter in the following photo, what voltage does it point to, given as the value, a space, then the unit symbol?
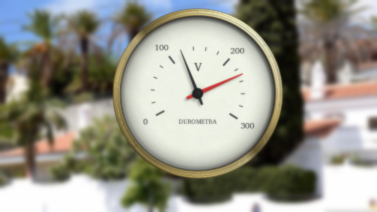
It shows 230 V
